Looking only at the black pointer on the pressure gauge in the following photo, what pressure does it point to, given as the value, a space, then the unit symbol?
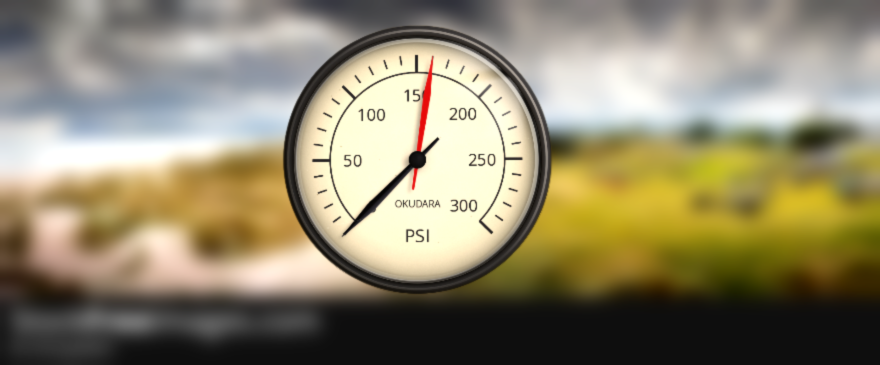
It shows 0 psi
